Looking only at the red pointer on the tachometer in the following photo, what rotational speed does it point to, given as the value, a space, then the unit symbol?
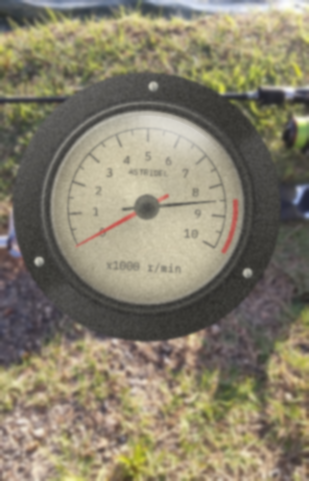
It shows 0 rpm
